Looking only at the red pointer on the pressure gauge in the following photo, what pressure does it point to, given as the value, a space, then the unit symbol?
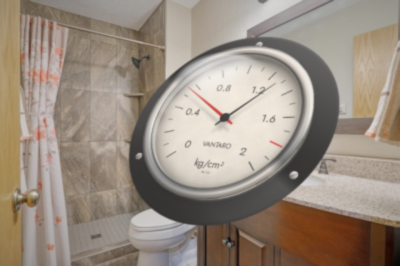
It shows 0.55 kg/cm²
